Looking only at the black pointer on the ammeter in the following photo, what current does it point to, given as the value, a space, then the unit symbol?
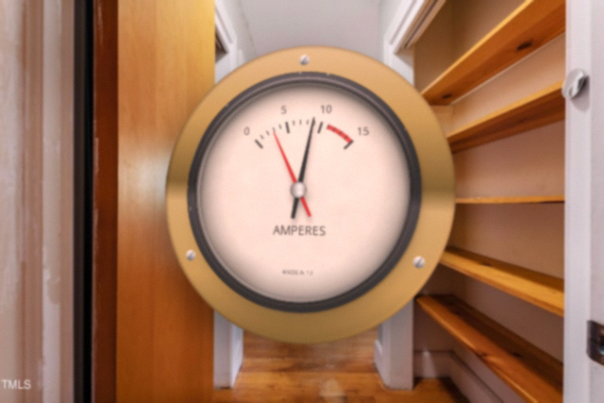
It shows 9 A
